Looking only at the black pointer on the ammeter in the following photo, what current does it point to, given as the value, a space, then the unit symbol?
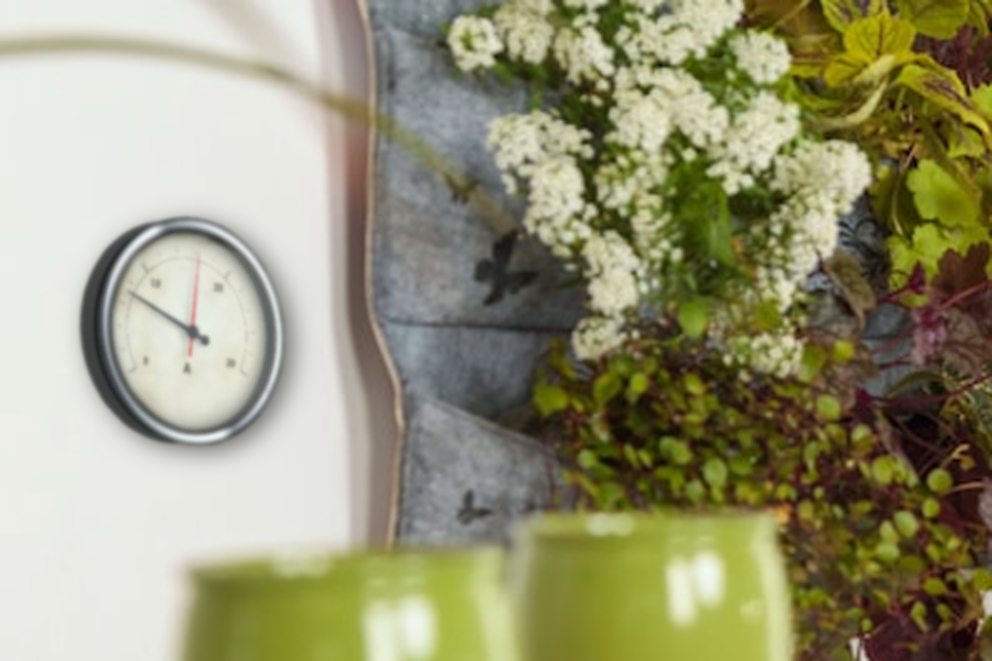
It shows 7 A
